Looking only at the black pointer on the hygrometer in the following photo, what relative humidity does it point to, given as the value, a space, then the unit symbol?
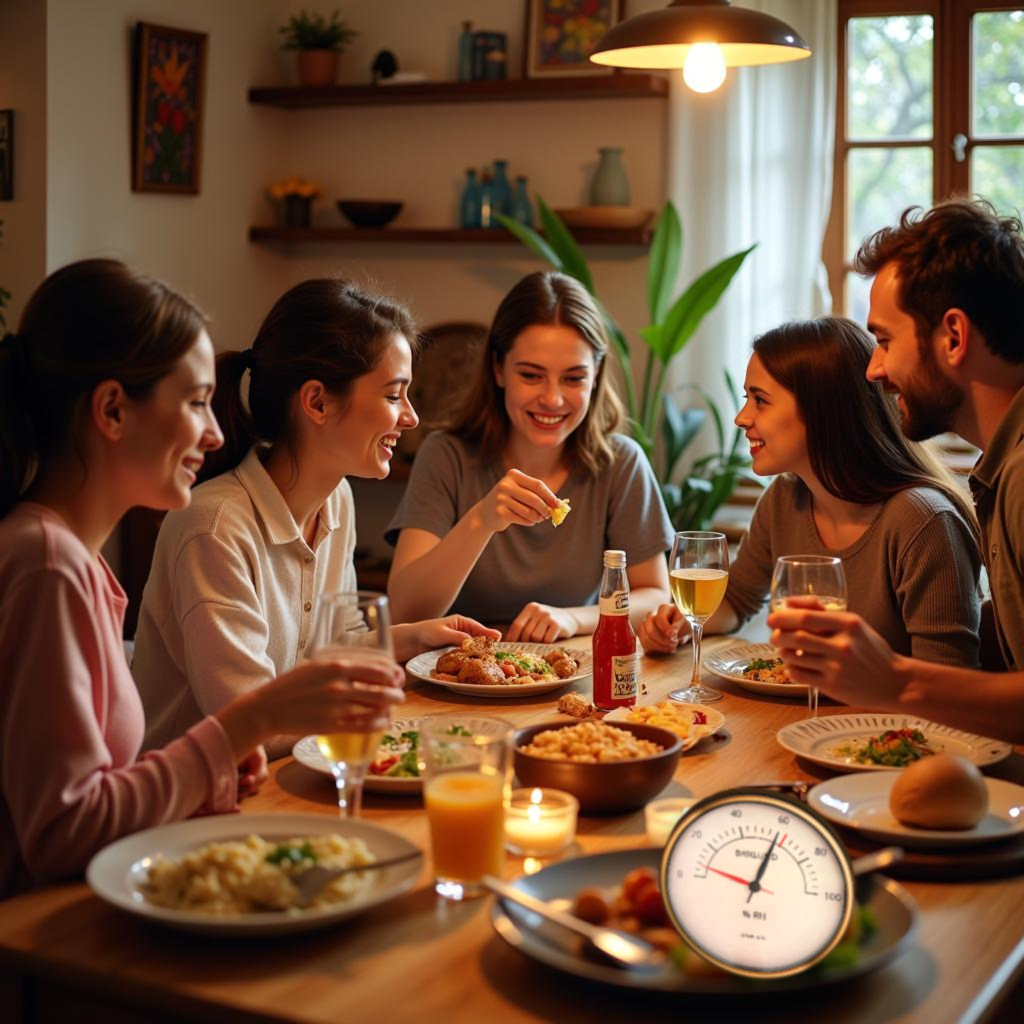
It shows 60 %
